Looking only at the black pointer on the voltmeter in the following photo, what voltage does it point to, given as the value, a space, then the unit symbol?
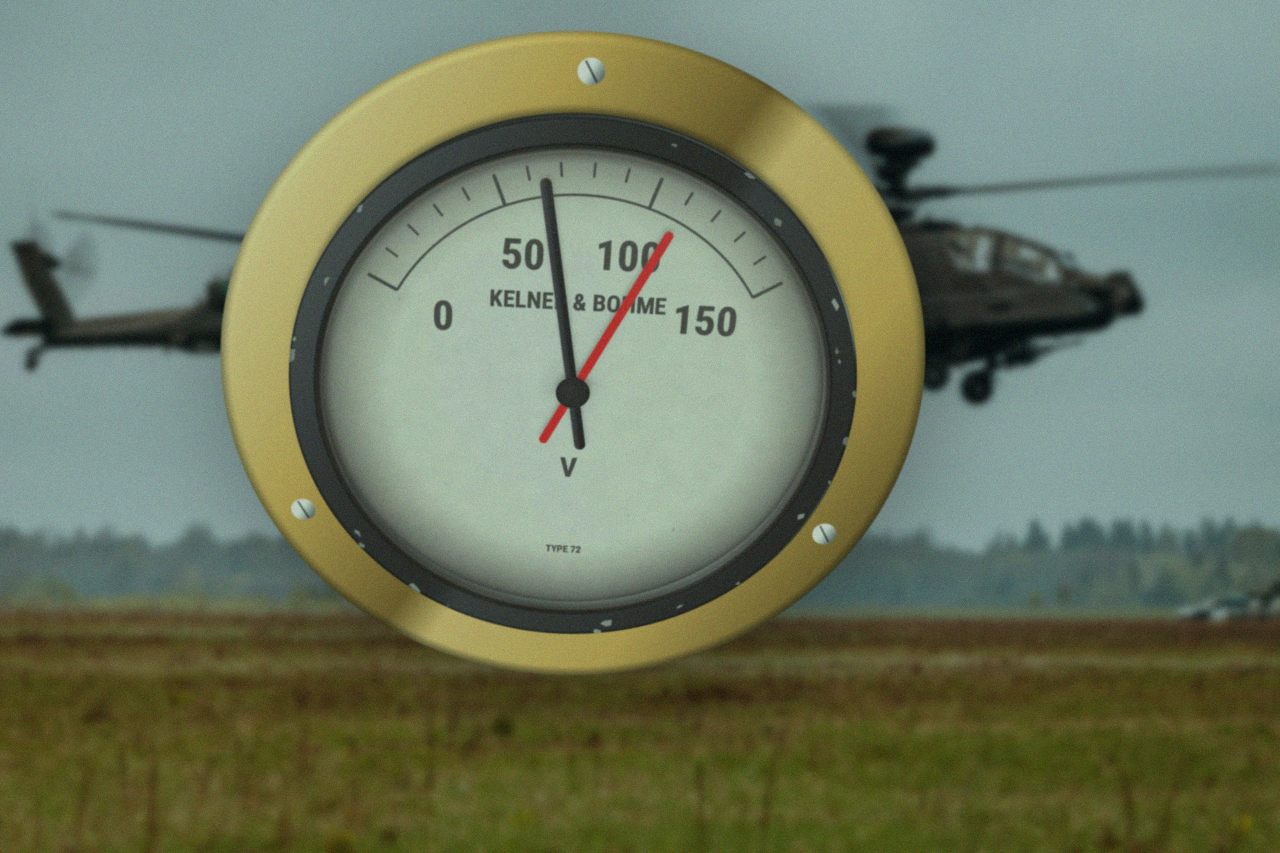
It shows 65 V
